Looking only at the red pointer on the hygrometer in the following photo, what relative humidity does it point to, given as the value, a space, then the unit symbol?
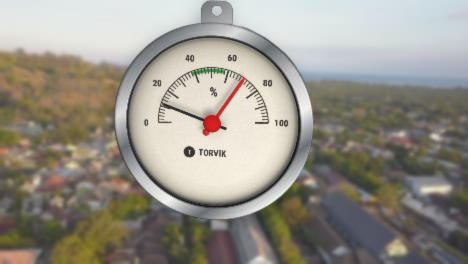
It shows 70 %
